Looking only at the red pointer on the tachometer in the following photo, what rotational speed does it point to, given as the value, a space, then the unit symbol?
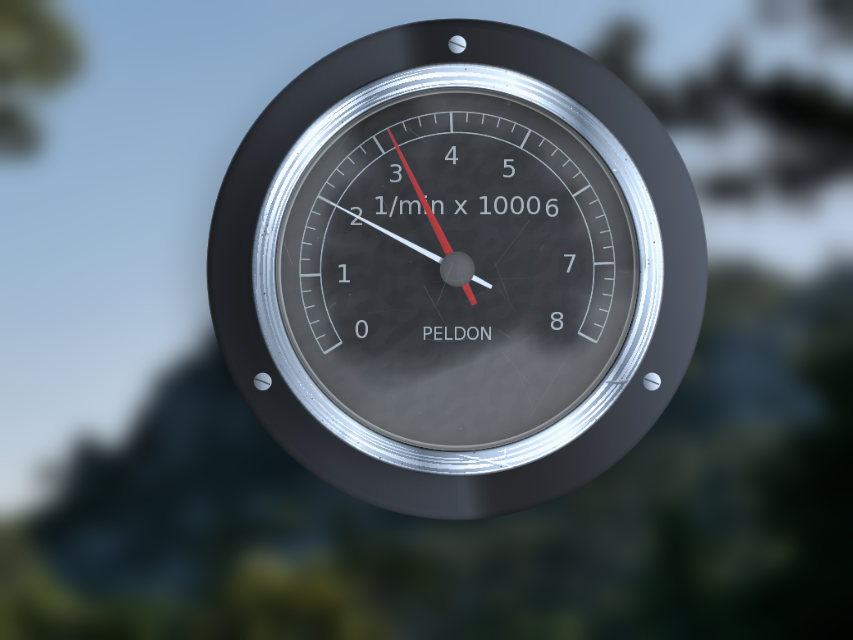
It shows 3200 rpm
